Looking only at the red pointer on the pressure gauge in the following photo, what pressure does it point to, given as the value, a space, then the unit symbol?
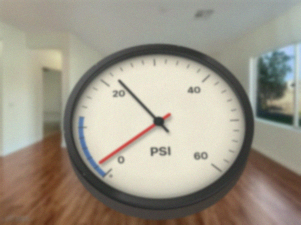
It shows 2 psi
